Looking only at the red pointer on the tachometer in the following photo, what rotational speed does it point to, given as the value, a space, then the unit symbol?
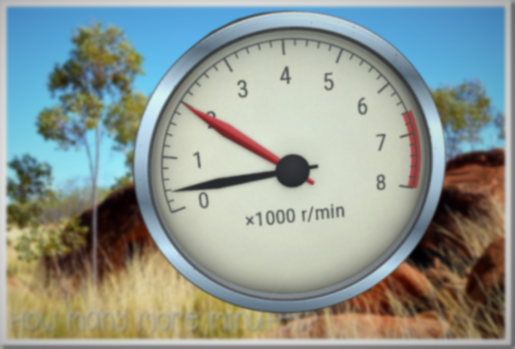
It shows 2000 rpm
